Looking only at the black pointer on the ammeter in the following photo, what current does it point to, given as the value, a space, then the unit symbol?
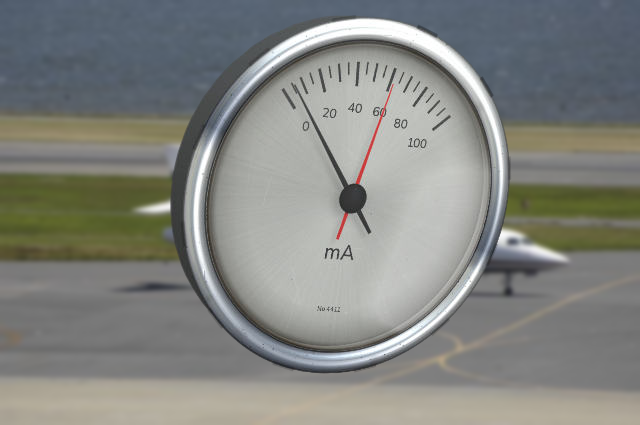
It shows 5 mA
